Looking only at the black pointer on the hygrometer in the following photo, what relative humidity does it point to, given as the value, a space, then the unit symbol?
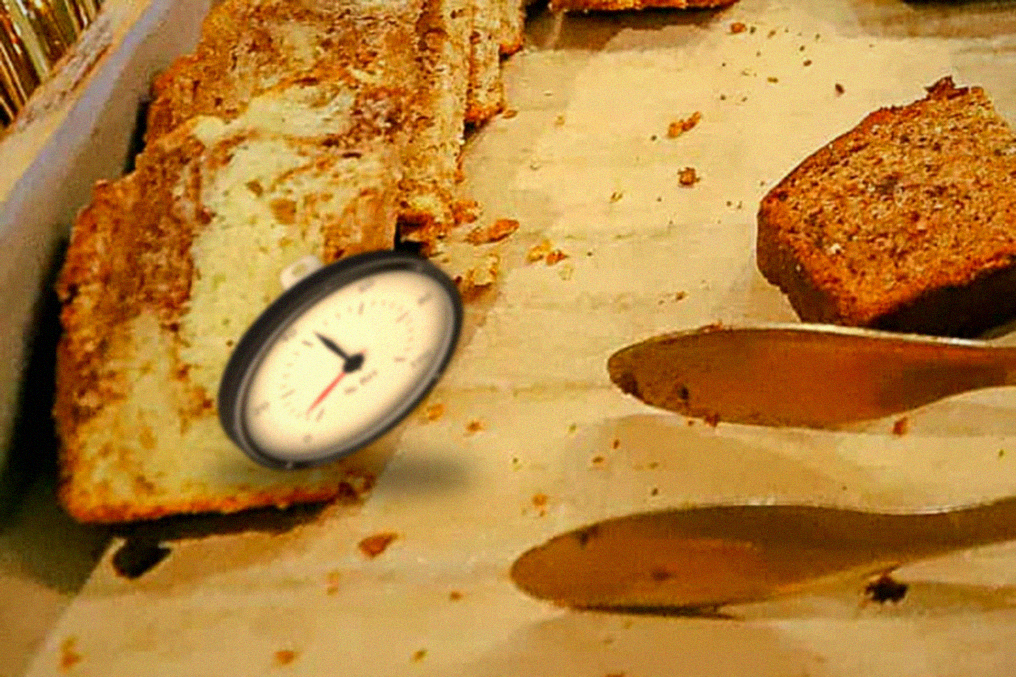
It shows 44 %
